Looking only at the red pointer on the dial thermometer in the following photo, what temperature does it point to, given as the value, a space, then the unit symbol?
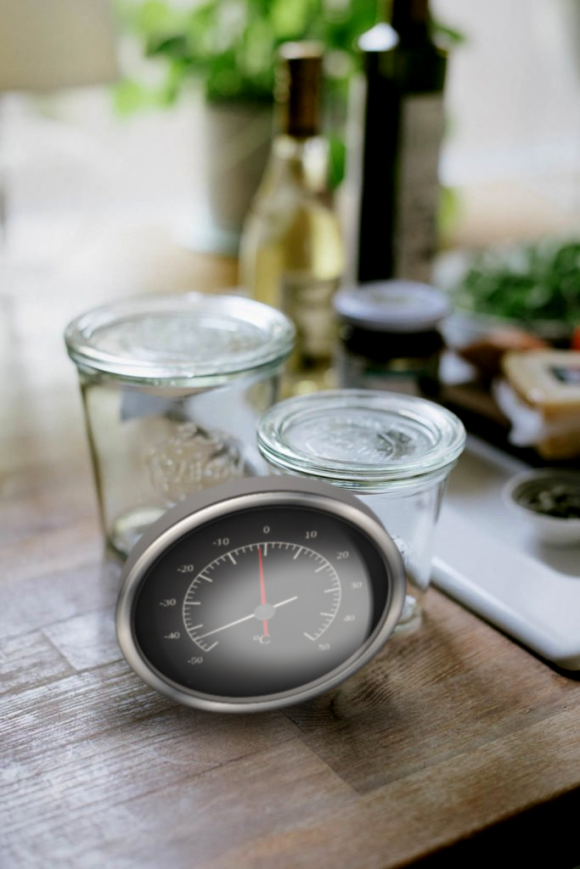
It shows -2 °C
